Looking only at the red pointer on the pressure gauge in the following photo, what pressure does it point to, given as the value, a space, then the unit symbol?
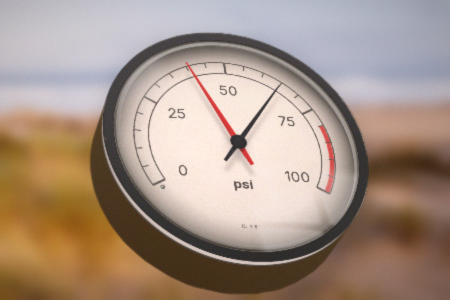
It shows 40 psi
